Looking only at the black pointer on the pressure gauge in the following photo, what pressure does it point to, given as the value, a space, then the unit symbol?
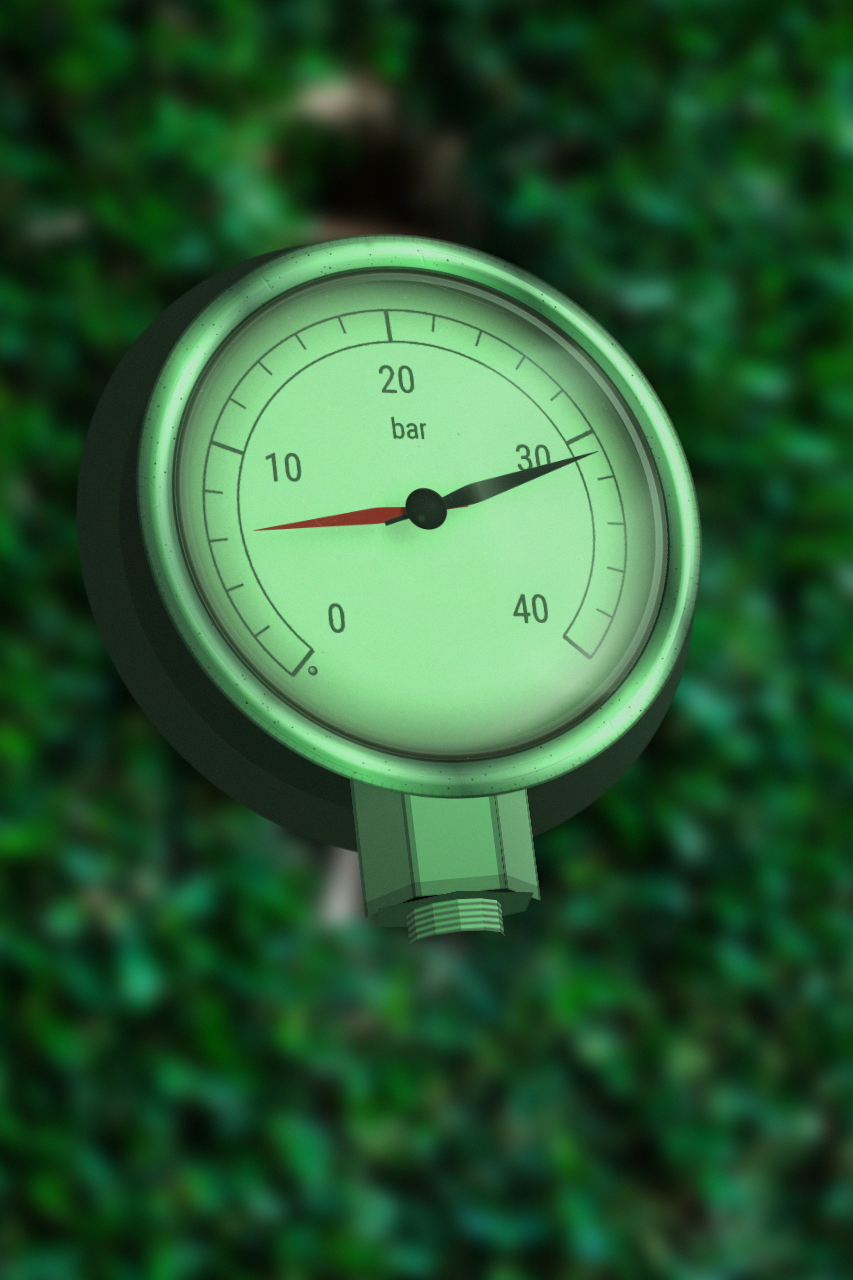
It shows 31 bar
